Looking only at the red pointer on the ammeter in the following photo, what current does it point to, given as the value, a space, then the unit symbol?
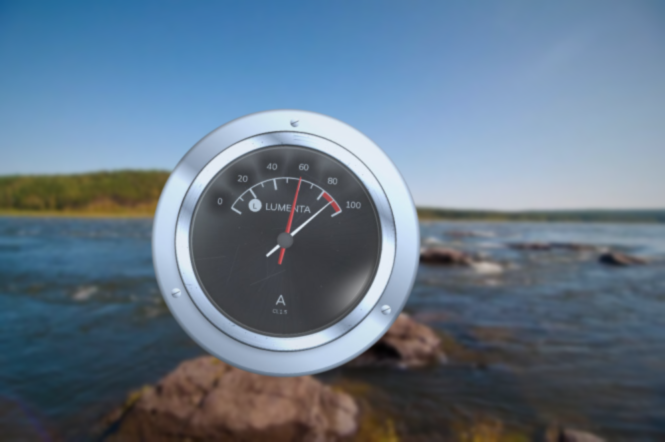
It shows 60 A
